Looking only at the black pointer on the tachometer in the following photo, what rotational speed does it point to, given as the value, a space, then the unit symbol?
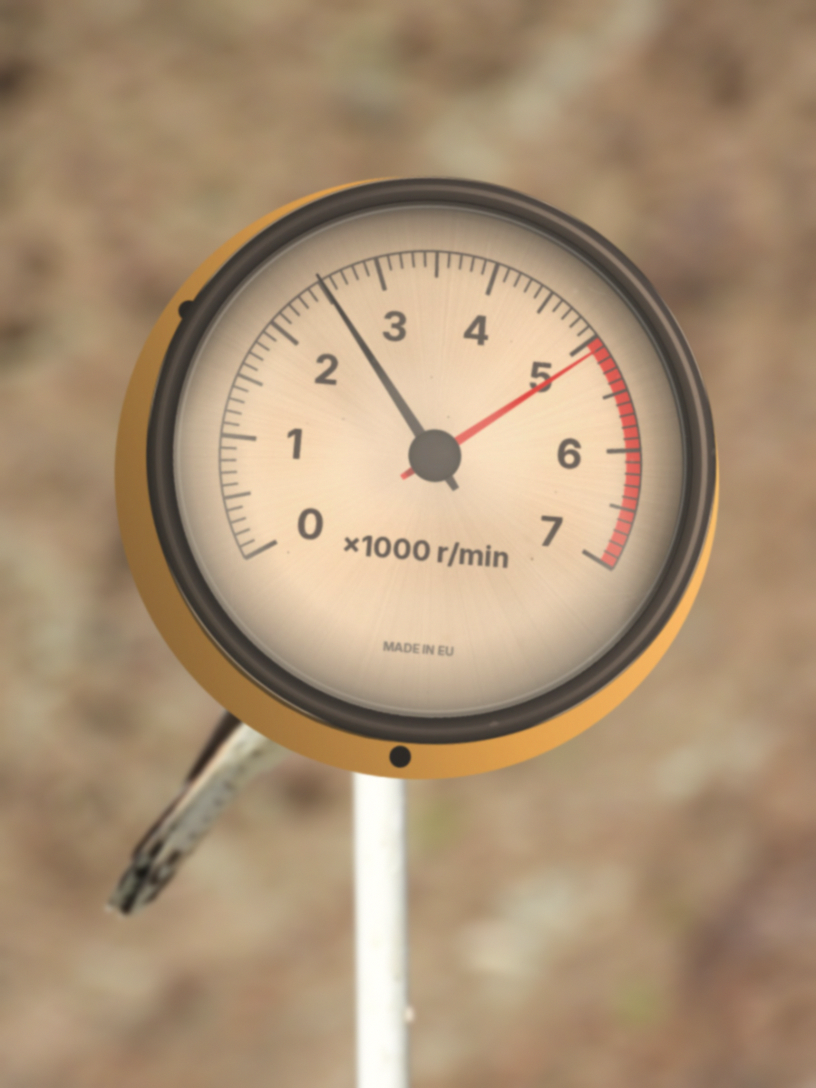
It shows 2500 rpm
